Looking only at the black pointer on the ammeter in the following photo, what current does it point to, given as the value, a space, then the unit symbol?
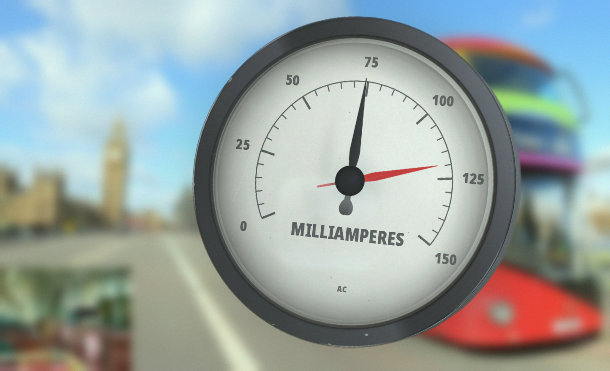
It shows 75 mA
